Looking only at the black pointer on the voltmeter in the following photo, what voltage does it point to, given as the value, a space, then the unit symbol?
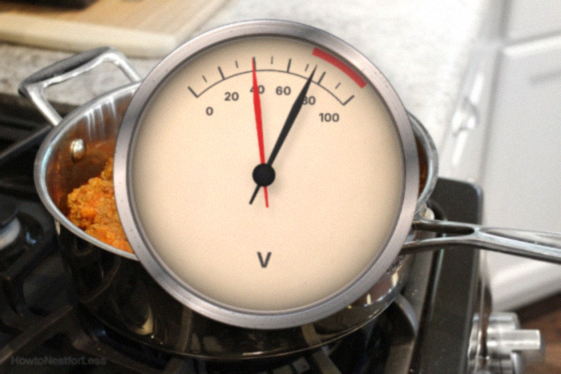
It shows 75 V
